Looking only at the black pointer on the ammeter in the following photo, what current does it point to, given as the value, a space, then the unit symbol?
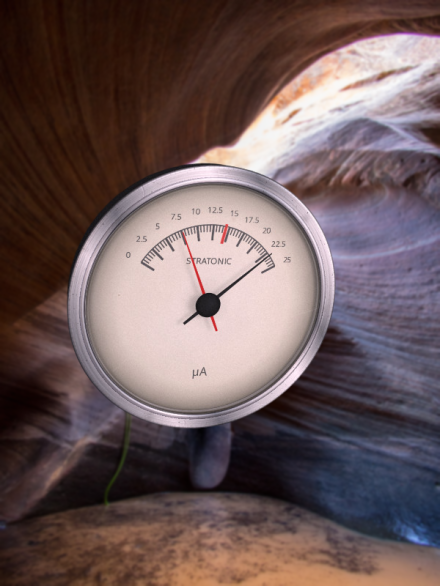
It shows 22.5 µA
